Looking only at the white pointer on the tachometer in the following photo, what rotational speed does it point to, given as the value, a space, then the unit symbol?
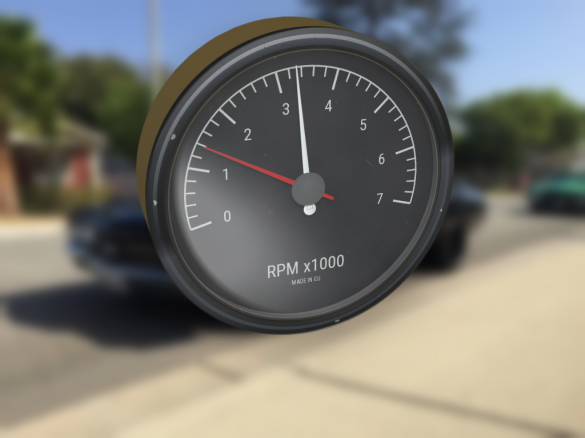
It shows 3300 rpm
